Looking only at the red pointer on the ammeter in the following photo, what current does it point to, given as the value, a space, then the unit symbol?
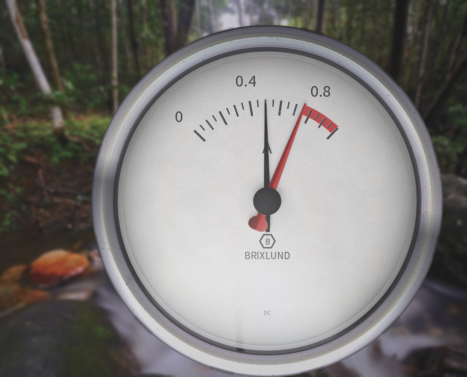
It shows 0.75 A
